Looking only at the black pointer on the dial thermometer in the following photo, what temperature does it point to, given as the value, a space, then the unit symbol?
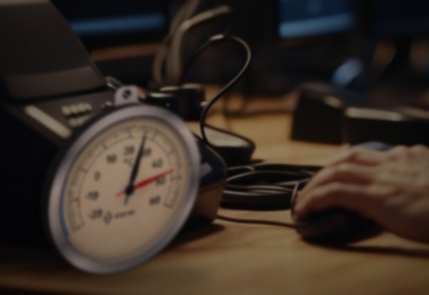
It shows 25 °C
